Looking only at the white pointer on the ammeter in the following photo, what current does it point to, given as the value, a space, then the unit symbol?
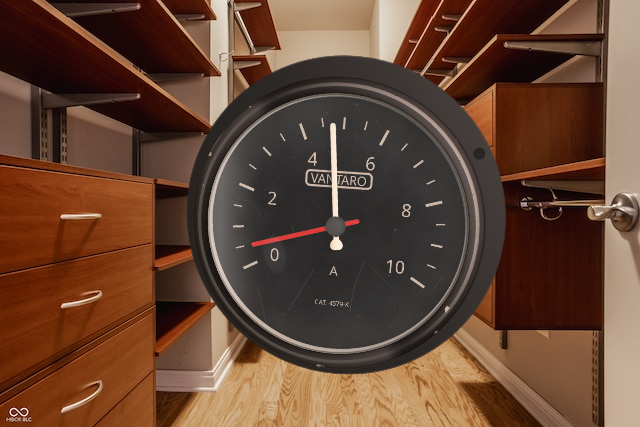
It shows 4.75 A
